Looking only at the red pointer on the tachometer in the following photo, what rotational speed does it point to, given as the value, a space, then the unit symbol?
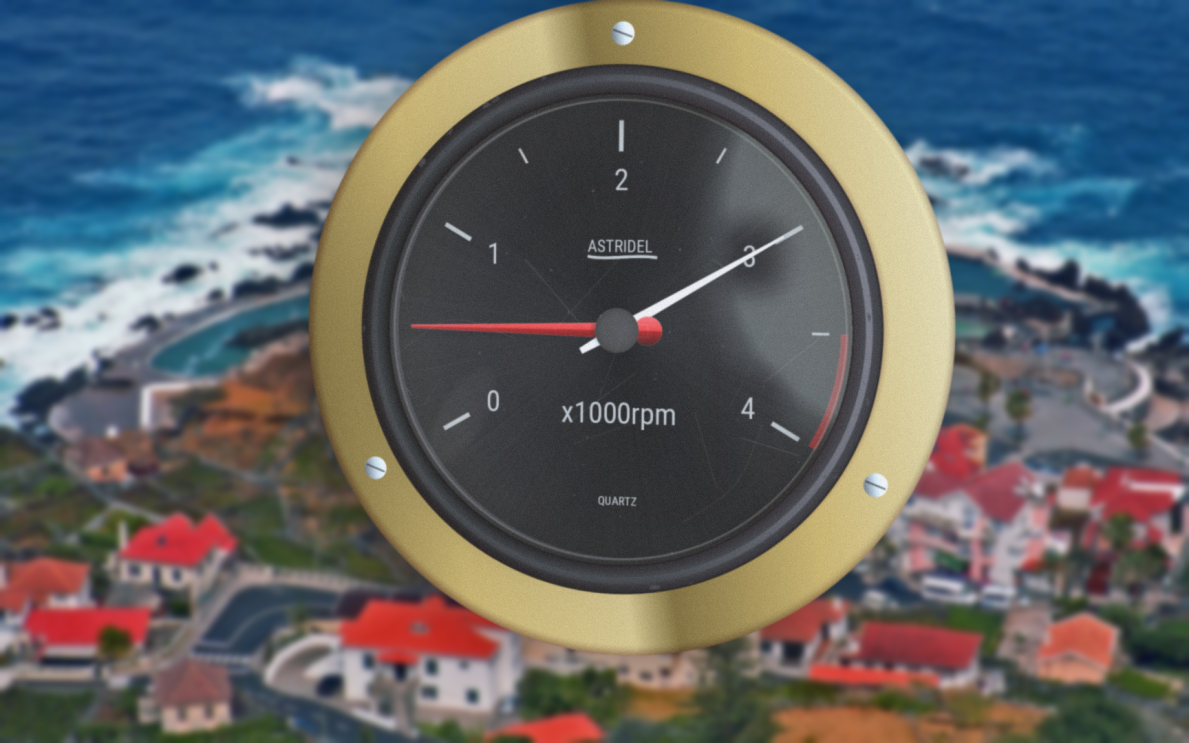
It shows 500 rpm
